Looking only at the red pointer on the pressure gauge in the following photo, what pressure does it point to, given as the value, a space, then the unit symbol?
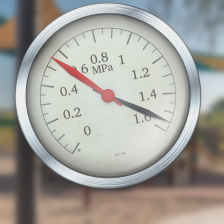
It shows 0.55 MPa
